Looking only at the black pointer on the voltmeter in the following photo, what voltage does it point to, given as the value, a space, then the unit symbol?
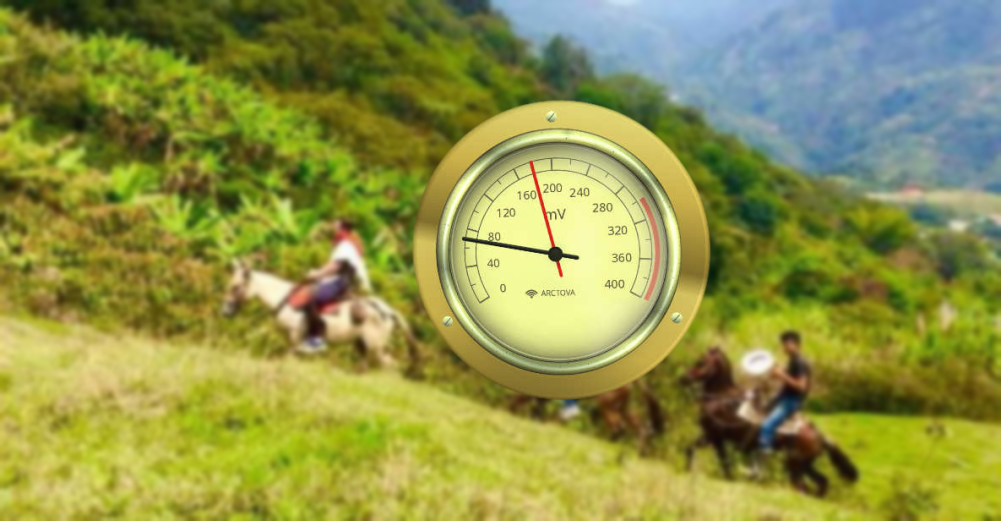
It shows 70 mV
